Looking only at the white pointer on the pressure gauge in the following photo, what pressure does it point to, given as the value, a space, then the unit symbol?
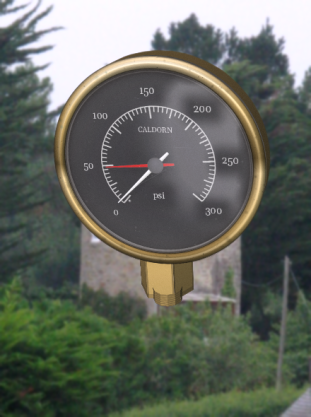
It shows 5 psi
